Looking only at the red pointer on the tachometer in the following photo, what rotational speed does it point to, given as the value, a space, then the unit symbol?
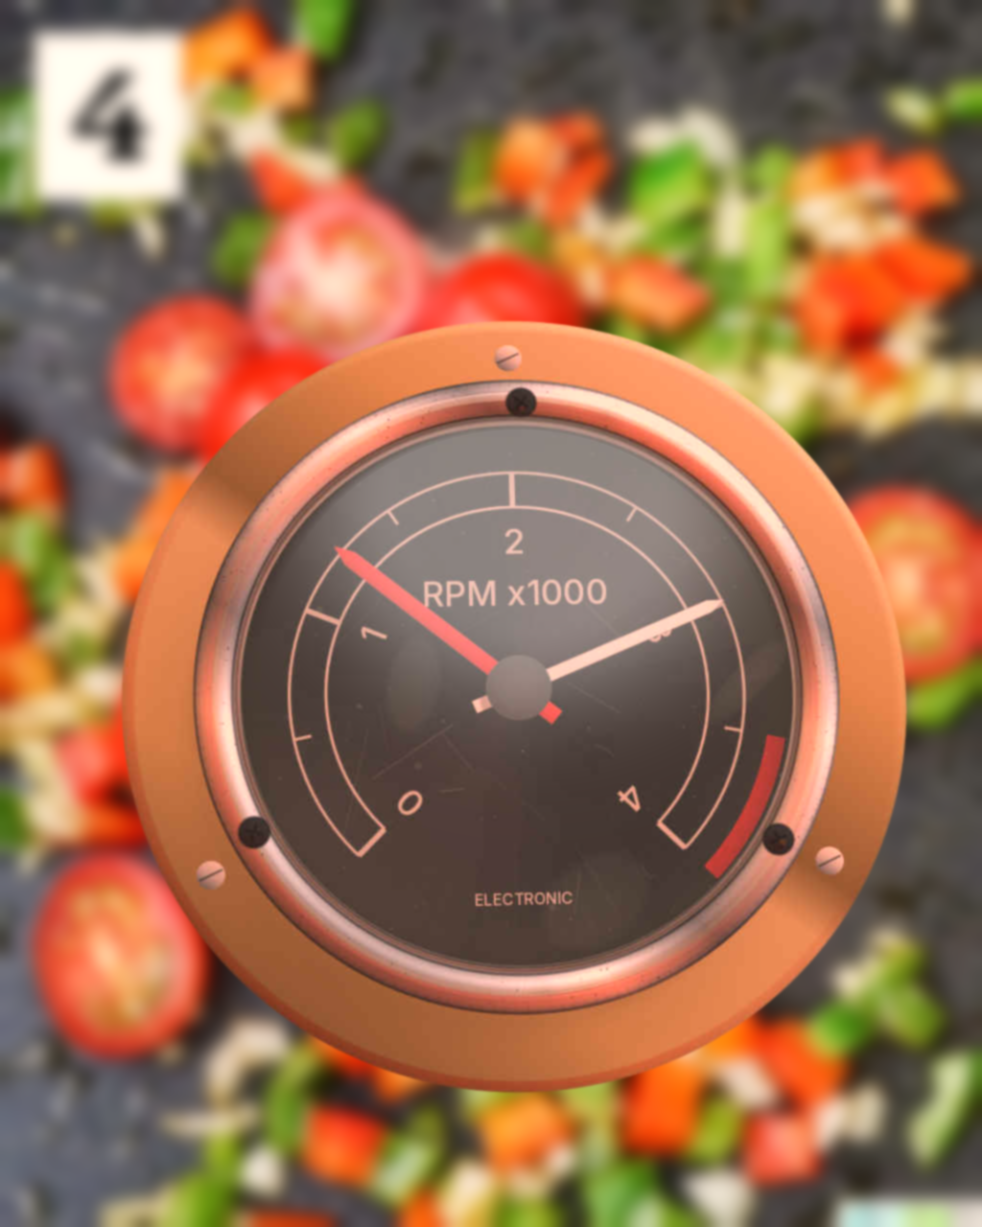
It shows 1250 rpm
